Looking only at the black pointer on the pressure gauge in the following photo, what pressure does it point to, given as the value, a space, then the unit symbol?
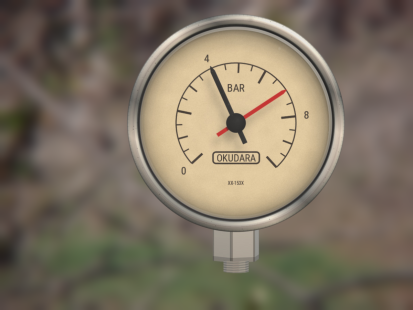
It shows 4 bar
